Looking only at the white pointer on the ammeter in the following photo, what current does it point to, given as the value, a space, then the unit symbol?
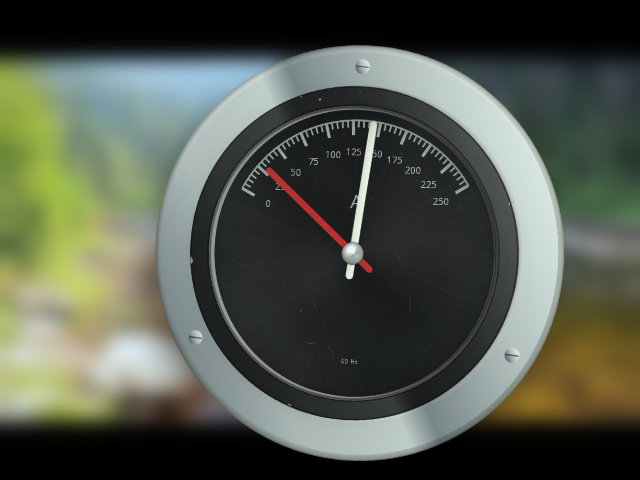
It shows 145 A
